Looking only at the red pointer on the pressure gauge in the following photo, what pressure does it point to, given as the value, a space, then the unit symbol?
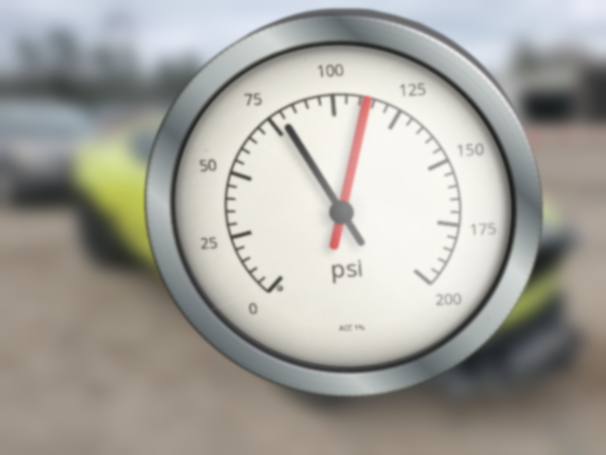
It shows 112.5 psi
